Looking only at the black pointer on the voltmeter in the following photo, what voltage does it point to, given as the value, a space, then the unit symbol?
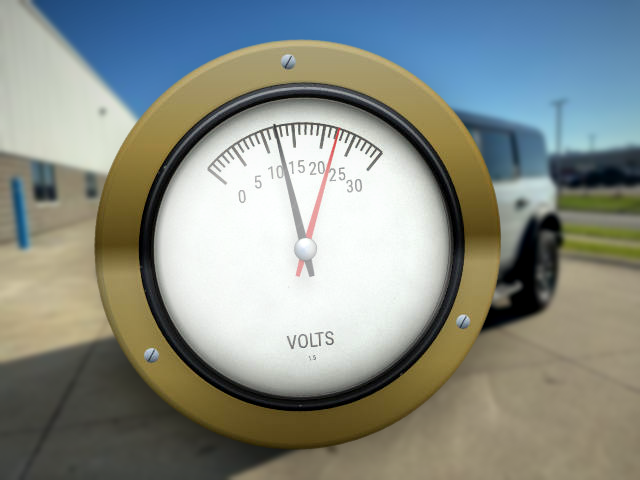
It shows 12 V
